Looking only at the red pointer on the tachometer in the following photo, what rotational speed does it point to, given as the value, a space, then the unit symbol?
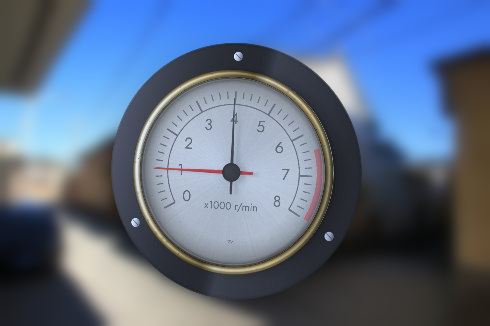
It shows 1000 rpm
